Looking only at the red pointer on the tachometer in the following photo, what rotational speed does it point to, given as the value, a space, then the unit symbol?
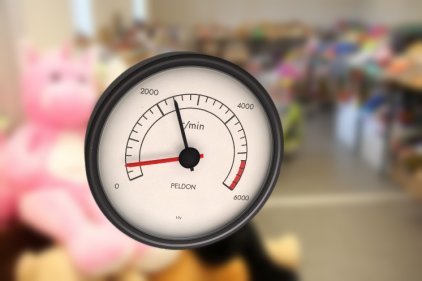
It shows 400 rpm
